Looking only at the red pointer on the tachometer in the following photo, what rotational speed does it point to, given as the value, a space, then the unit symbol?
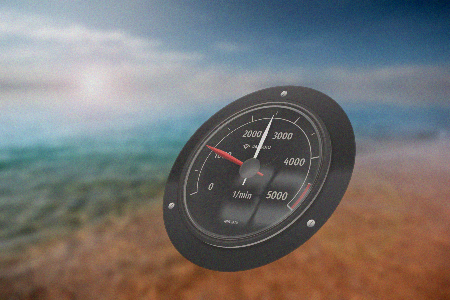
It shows 1000 rpm
